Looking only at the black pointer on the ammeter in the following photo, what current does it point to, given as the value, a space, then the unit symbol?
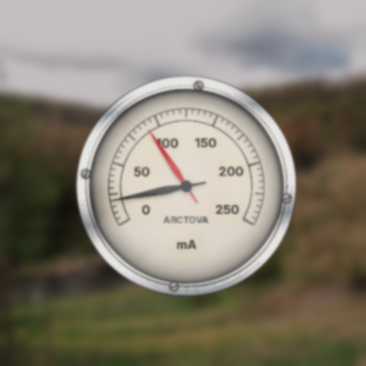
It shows 20 mA
